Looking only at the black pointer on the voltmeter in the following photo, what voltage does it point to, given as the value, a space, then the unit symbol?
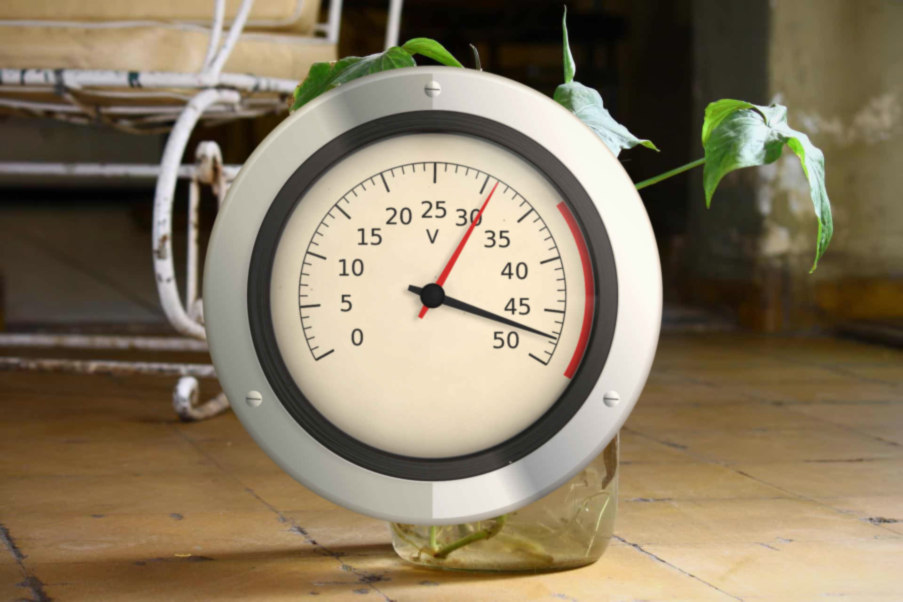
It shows 47.5 V
